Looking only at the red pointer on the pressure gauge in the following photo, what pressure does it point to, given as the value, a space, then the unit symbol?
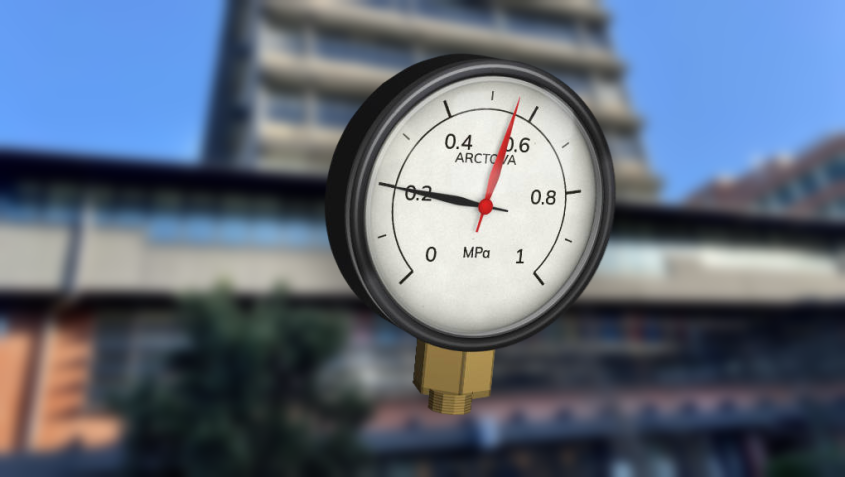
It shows 0.55 MPa
